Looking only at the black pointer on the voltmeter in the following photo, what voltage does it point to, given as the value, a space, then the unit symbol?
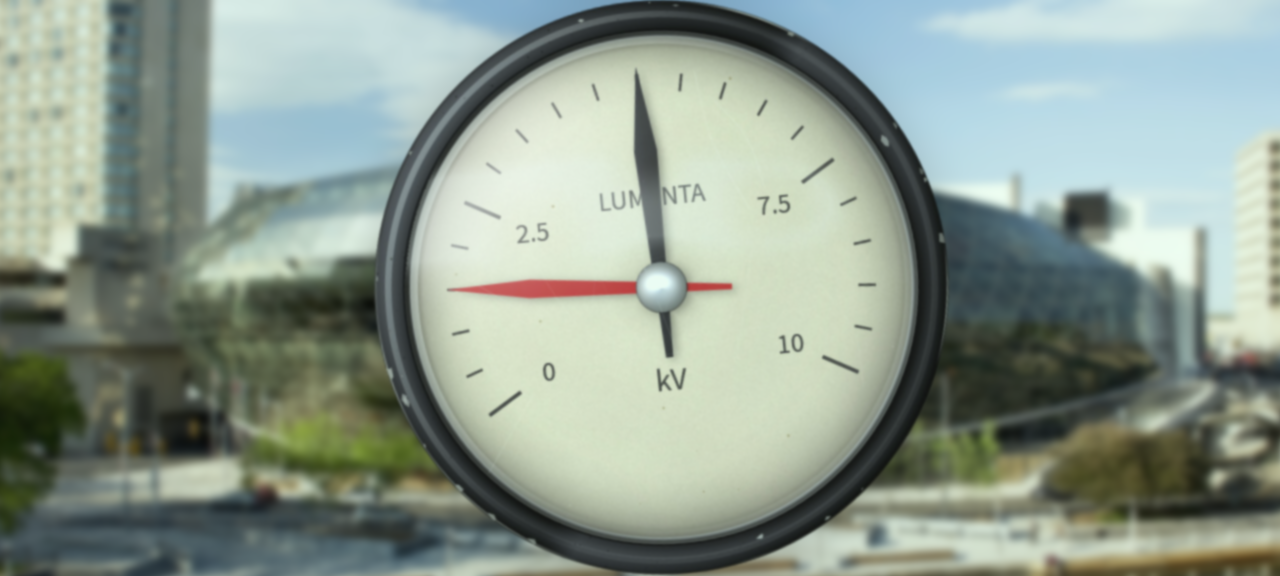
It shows 5 kV
